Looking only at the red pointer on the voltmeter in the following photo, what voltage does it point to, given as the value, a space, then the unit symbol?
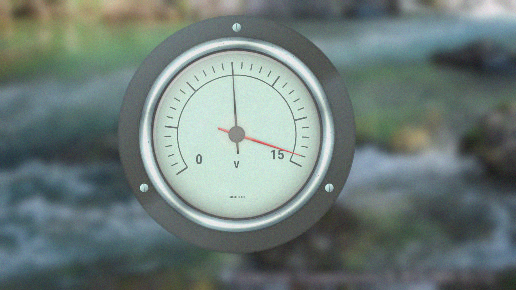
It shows 14.5 V
